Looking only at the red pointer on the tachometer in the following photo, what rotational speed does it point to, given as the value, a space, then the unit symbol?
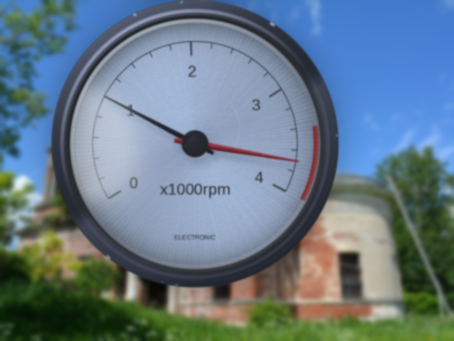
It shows 3700 rpm
